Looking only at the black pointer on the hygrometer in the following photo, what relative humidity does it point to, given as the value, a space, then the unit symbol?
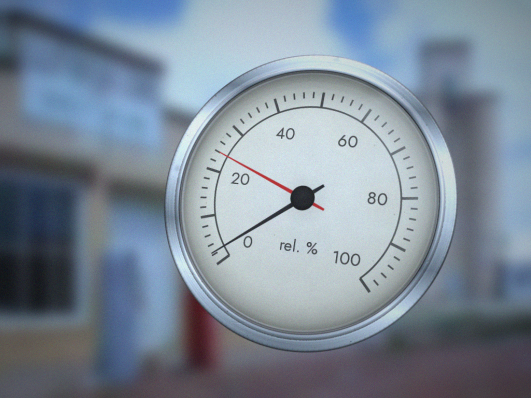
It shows 2 %
